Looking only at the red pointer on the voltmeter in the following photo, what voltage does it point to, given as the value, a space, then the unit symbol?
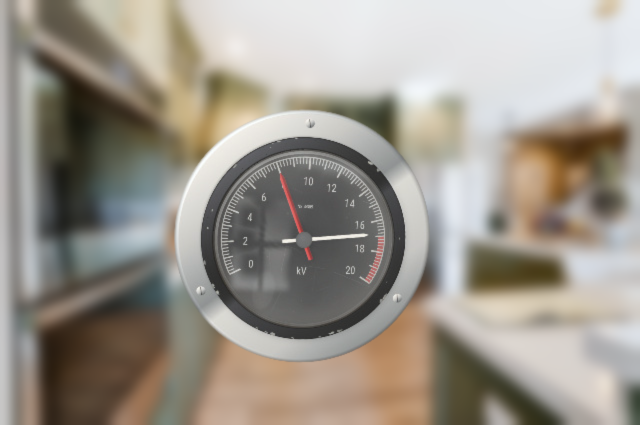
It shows 8 kV
